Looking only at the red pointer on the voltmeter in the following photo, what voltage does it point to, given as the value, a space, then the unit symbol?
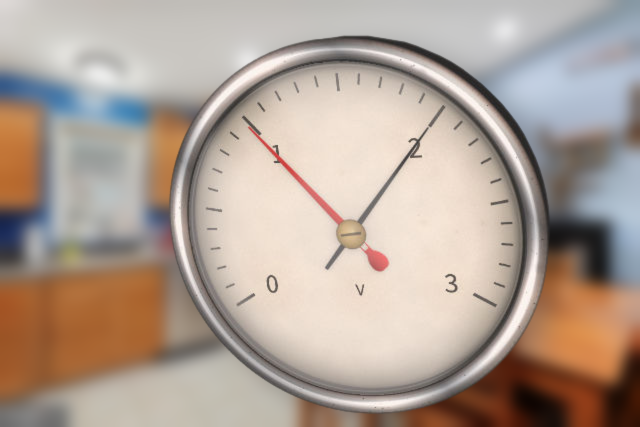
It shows 1 V
